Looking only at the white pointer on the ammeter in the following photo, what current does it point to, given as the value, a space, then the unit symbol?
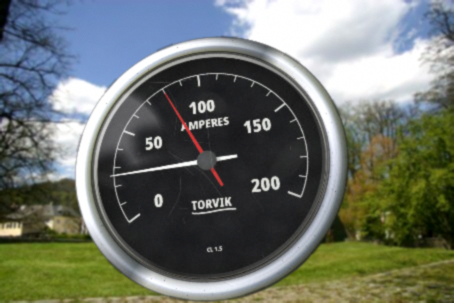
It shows 25 A
